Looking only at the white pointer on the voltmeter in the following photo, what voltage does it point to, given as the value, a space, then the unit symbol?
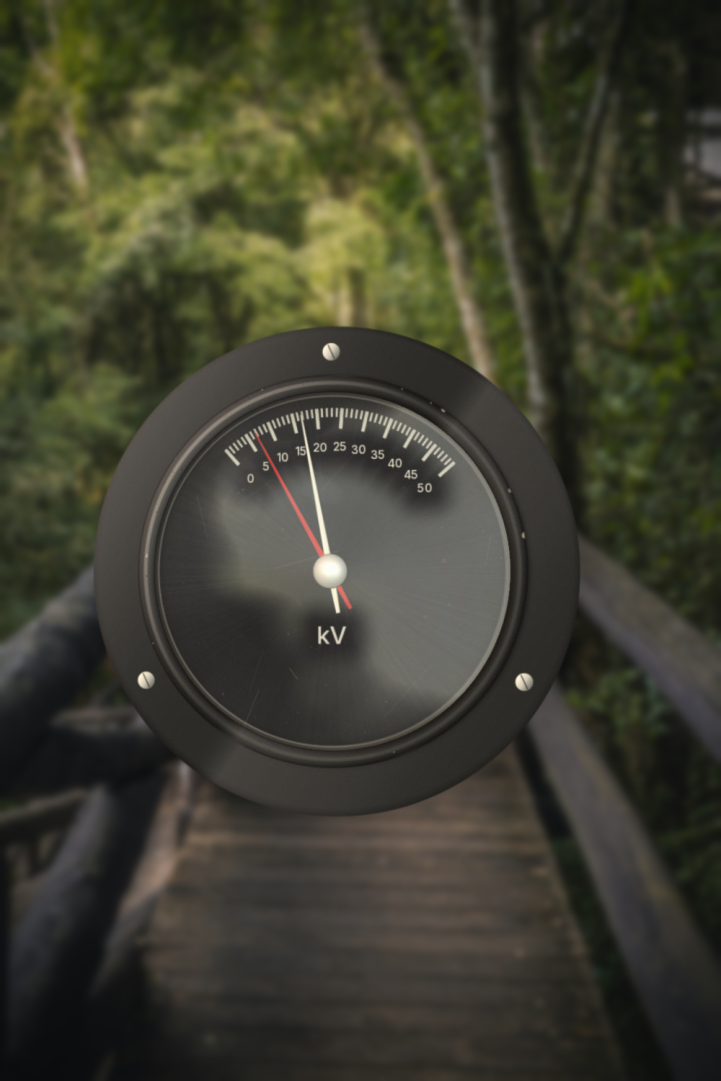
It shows 17 kV
